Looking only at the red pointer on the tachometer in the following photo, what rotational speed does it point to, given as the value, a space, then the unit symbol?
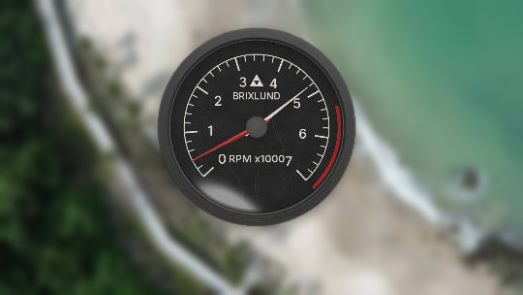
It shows 400 rpm
